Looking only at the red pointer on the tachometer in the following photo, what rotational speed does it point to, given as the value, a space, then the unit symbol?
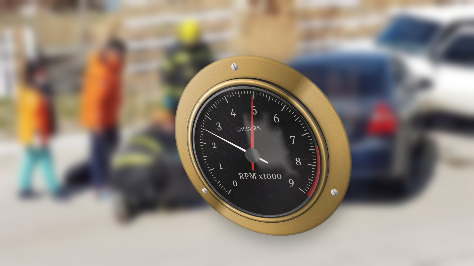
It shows 5000 rpm
